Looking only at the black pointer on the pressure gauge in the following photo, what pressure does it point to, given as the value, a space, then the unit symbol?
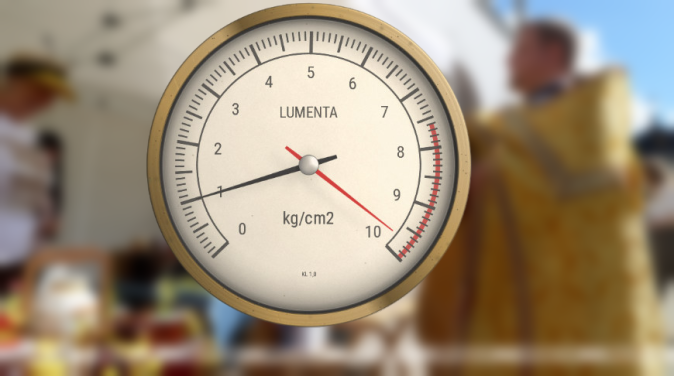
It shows 1 kg/cm²
